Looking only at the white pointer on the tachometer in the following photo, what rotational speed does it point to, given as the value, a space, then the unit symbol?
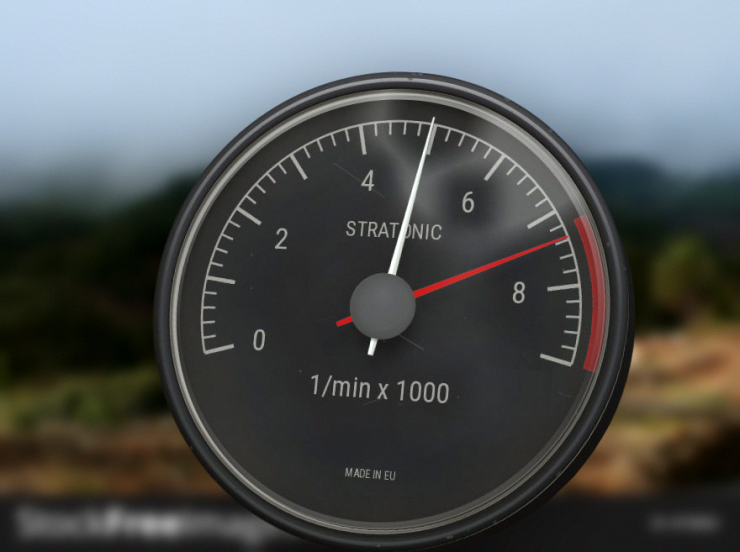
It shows 5000 rpm
